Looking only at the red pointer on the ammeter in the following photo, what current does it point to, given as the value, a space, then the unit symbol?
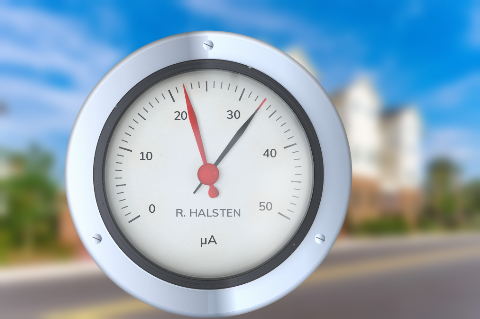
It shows 22 µA
